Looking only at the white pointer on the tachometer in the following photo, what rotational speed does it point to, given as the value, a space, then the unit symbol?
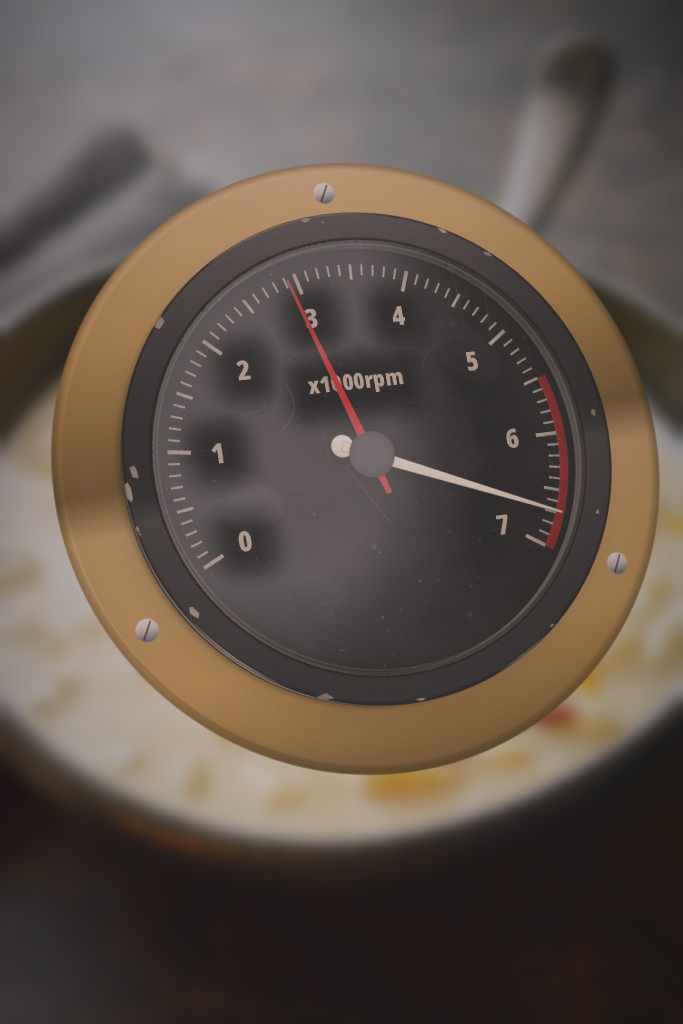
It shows 6700 rpm
